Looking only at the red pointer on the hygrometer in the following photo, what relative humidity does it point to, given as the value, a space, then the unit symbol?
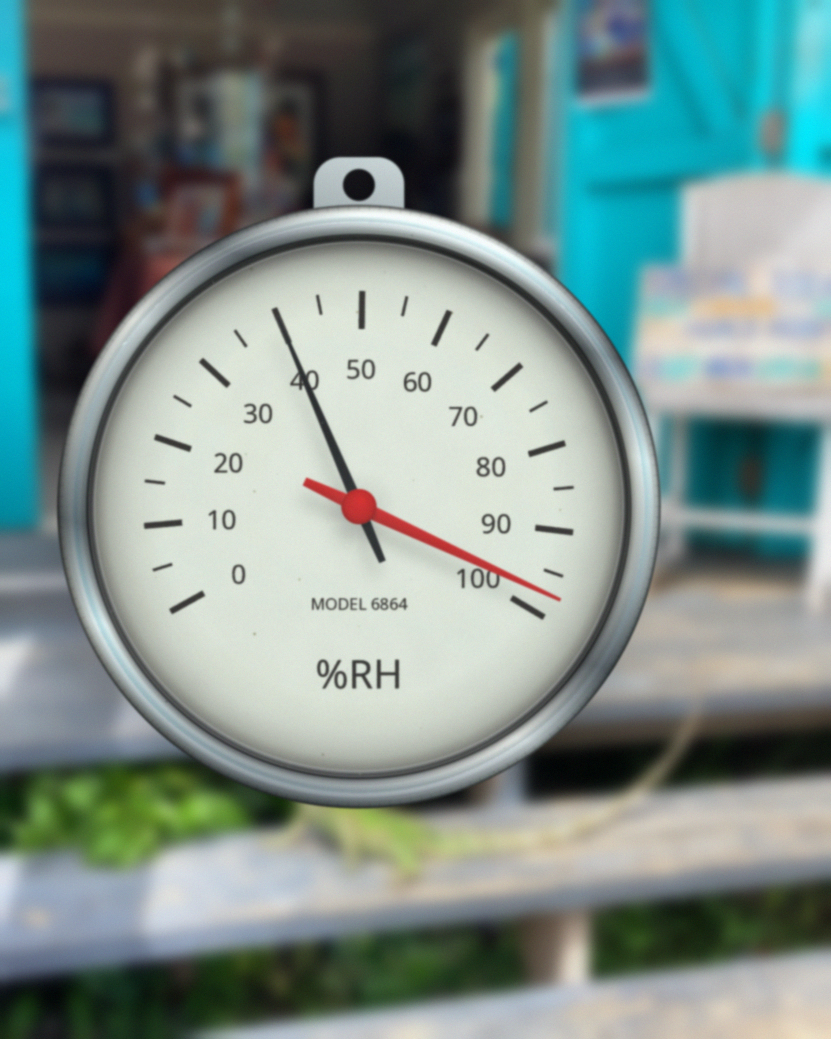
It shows 97.5 %
